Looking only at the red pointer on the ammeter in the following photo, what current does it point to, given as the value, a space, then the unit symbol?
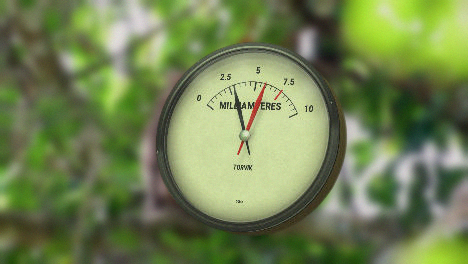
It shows 6 mA
